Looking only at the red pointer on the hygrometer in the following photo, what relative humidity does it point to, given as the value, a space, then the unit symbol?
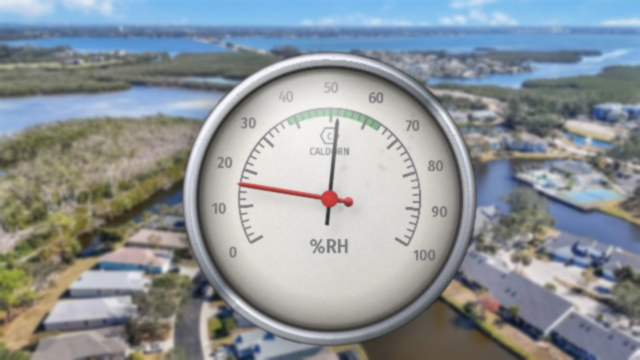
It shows 16 %
